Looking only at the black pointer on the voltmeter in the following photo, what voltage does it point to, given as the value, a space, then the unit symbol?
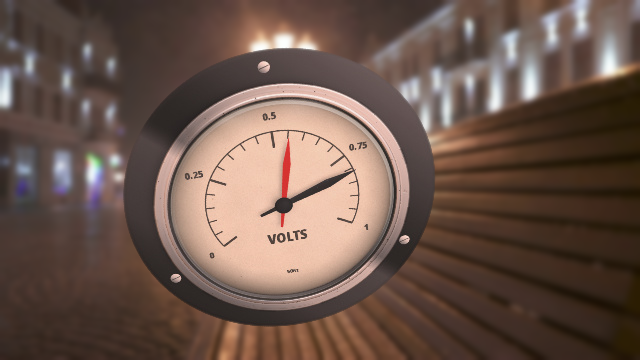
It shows 0.8 V
